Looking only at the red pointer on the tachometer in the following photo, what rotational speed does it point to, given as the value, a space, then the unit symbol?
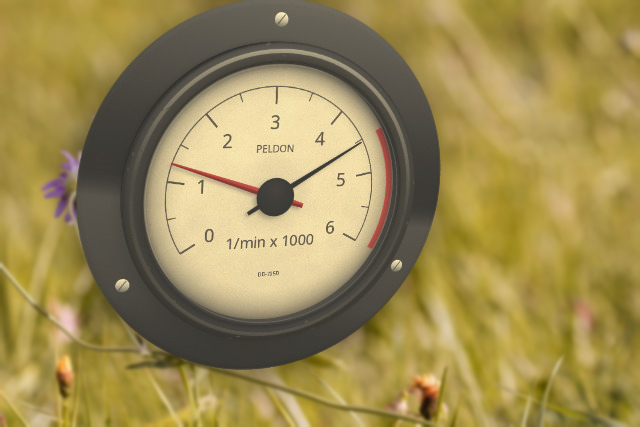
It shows 1250 rpm
